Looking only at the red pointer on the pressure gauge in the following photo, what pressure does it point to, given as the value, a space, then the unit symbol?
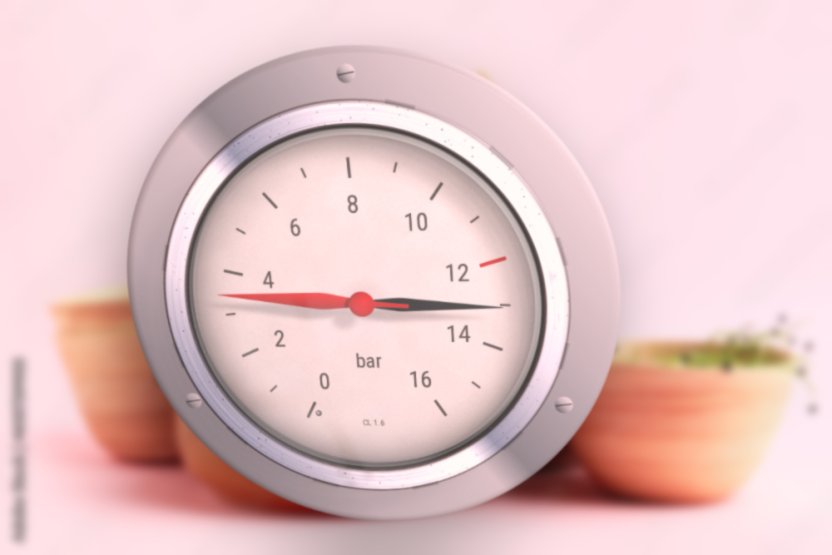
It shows 3.5 bar
